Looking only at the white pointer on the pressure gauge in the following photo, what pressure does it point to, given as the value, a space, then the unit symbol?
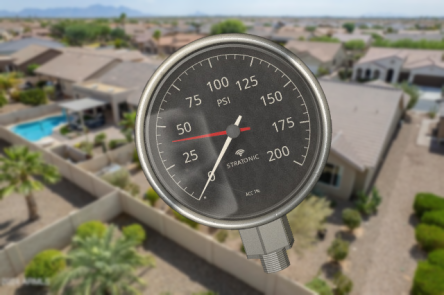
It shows 0 psi
